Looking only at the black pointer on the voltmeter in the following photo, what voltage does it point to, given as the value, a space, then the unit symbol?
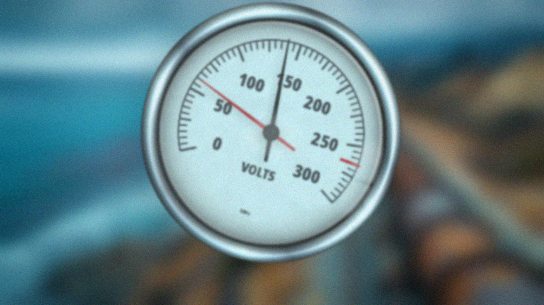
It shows 140 V
